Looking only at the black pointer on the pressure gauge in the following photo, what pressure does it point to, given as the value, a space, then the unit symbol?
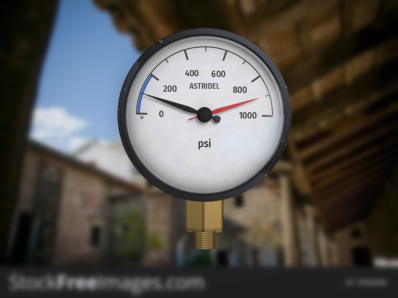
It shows 100 psi
